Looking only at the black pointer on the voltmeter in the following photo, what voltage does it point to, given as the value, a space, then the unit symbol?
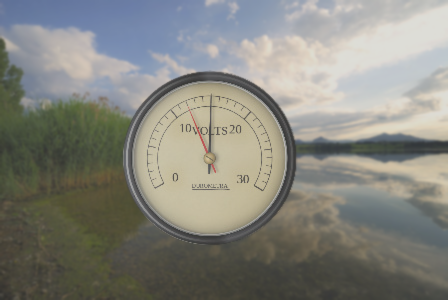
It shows 15 V
